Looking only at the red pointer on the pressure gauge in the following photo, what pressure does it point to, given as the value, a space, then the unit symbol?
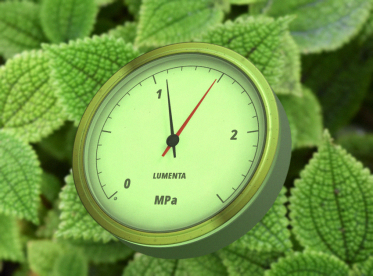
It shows 1.5 MPa
